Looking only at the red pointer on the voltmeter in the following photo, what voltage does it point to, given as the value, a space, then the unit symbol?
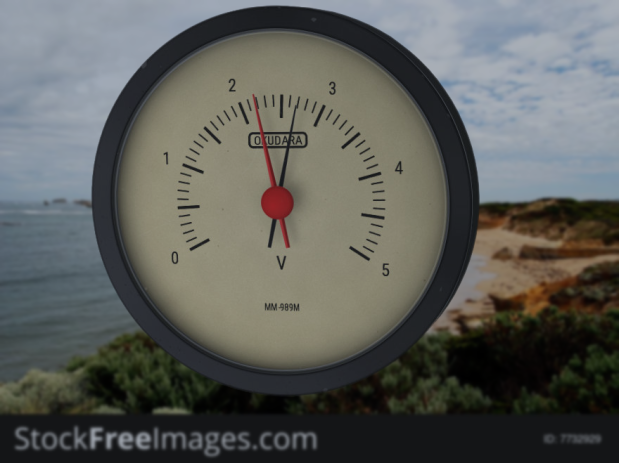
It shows 2.2 V
